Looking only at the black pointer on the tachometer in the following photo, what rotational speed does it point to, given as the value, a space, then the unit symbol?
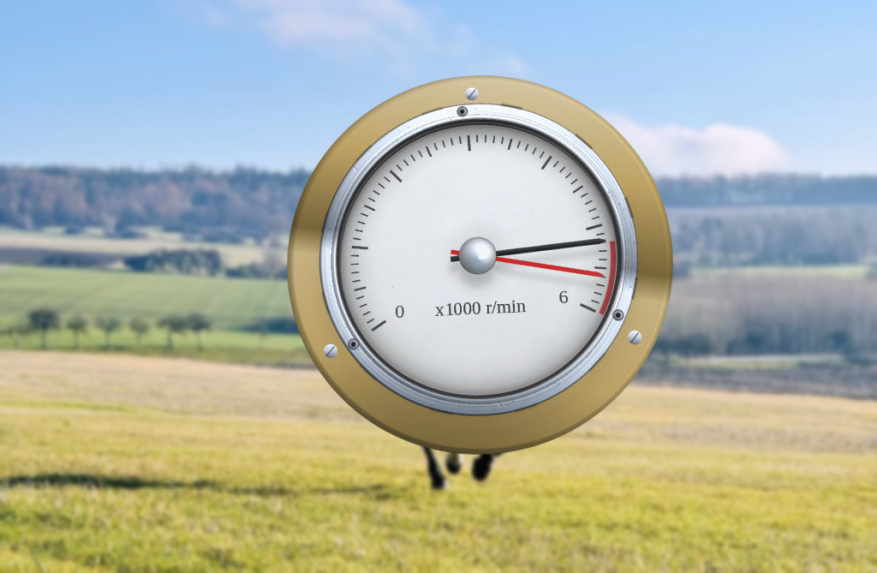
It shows 5200 rpm
